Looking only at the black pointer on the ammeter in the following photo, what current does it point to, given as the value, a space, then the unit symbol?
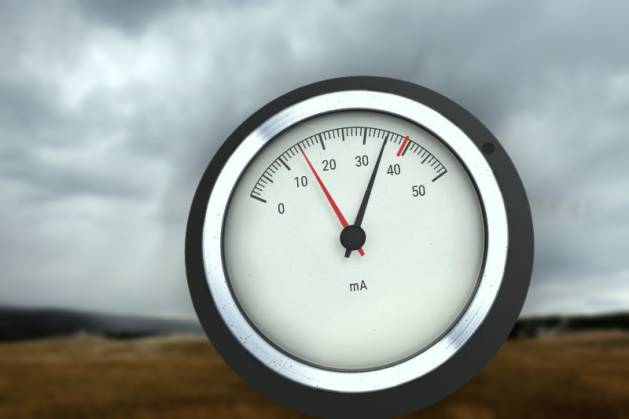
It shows 35 mA
